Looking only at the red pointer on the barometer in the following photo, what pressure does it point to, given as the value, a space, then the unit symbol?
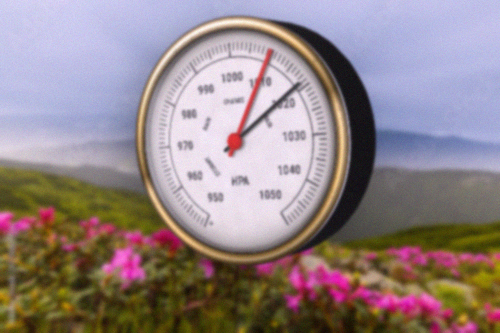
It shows 1010 hPa
